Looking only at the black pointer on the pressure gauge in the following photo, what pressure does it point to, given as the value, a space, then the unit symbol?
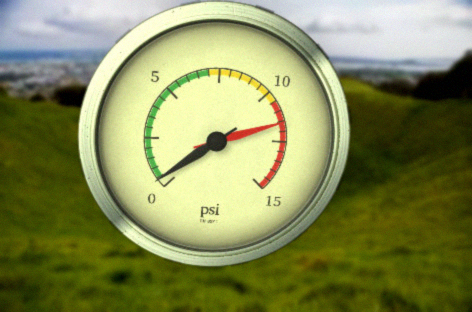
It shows 0.5 psi
